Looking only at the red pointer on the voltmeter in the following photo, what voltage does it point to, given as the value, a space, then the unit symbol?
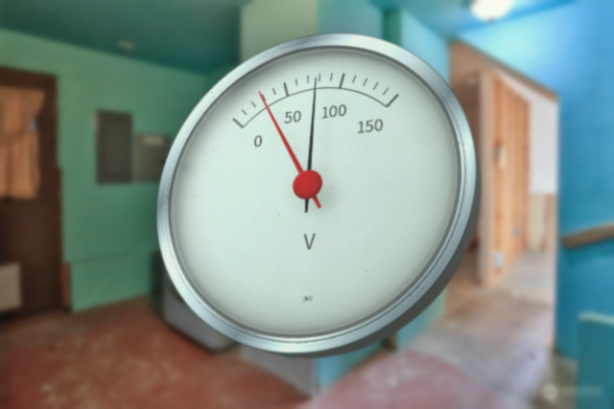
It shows 30 V
